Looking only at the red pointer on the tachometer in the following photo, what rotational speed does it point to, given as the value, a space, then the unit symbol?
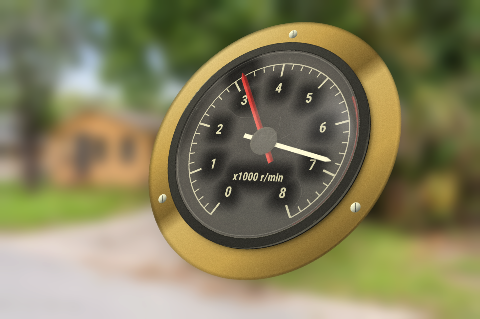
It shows 3200 rpm
